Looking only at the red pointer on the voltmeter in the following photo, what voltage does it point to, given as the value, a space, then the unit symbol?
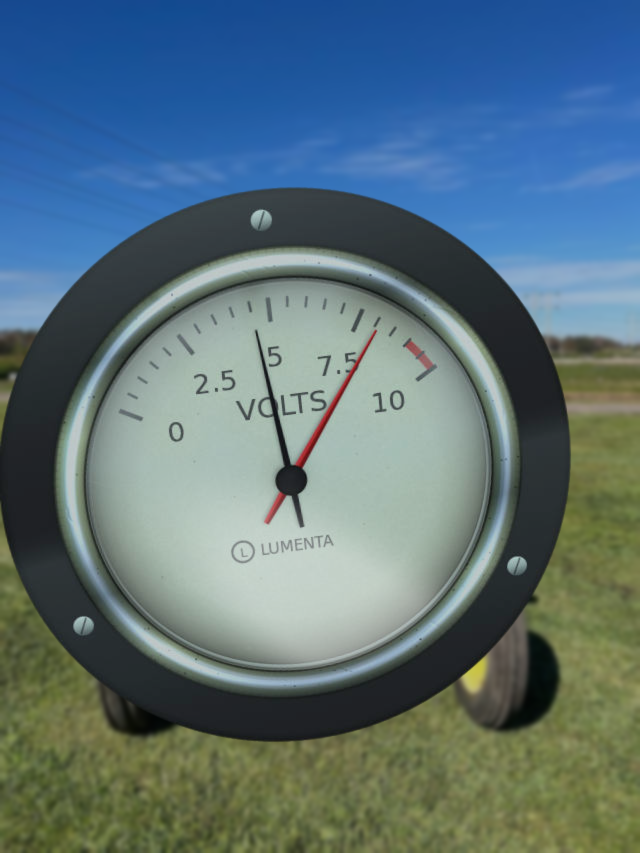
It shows 8 V
